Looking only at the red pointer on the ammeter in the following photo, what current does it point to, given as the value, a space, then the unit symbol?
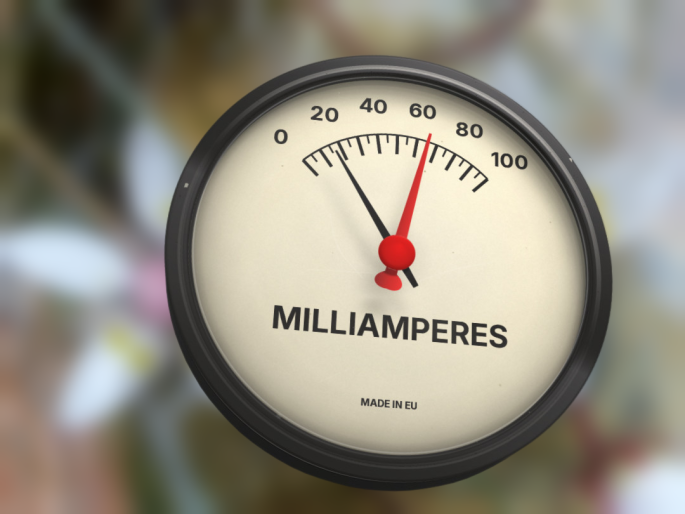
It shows 65 mA
